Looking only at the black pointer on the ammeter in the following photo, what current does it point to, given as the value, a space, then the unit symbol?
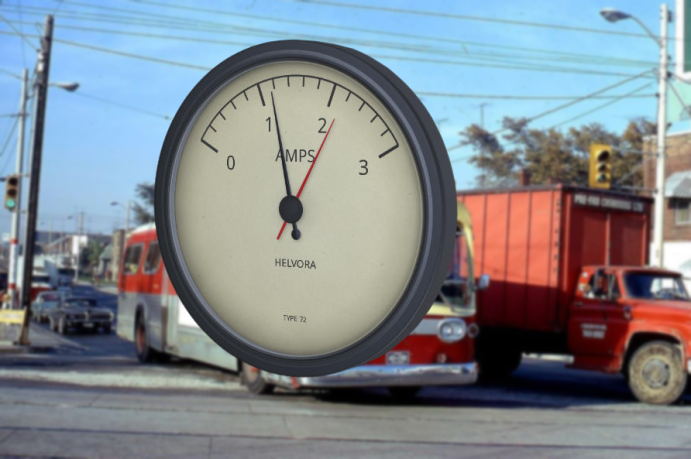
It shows 1.2 A
